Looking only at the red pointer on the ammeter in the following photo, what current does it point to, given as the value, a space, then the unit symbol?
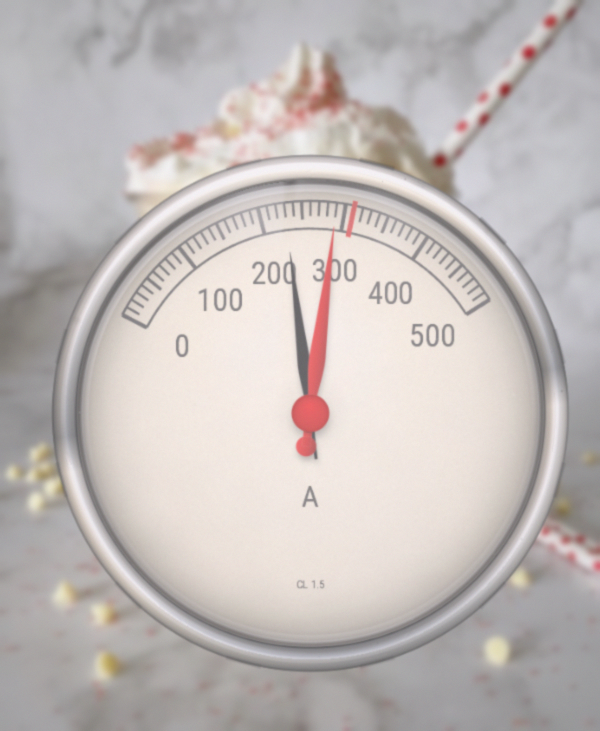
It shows 290 A
